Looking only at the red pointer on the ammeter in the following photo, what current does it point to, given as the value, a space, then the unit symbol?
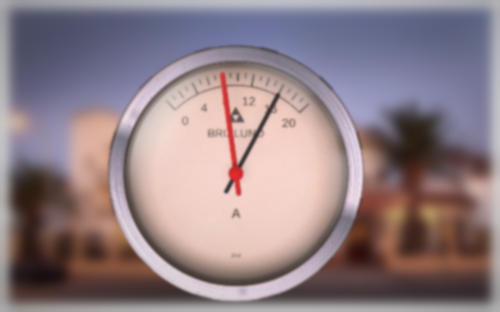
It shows 8 A
